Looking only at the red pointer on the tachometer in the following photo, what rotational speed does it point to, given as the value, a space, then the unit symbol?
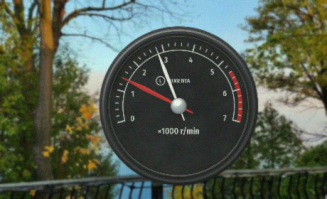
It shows 1400 rpm
